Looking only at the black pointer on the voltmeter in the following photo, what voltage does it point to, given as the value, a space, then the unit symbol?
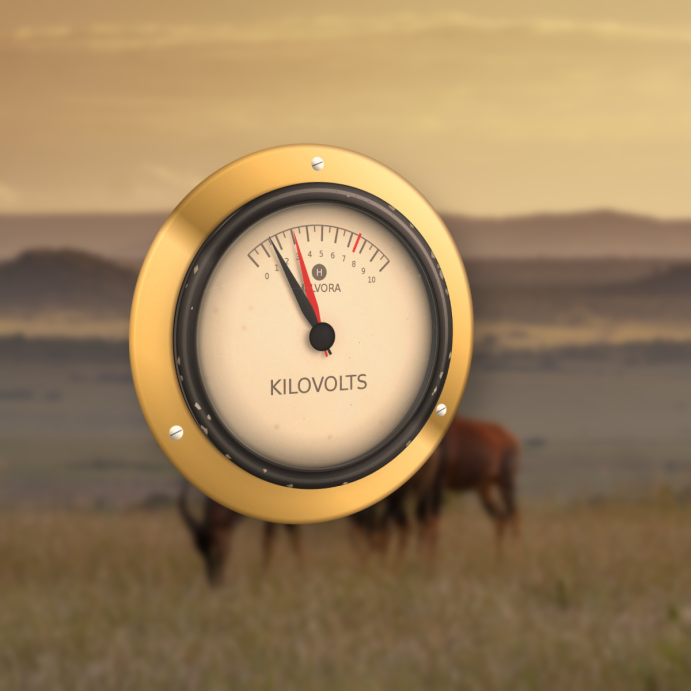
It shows 1.5 kV
